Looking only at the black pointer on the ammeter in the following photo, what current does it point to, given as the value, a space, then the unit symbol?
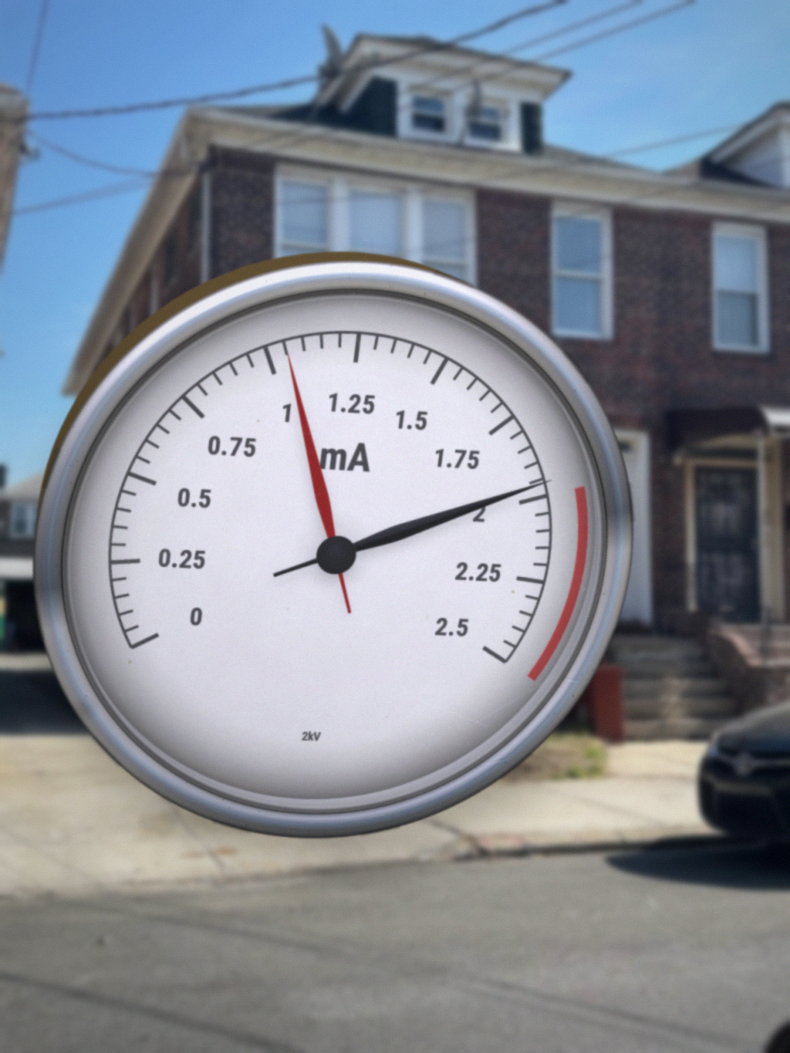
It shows 1.95 mA
